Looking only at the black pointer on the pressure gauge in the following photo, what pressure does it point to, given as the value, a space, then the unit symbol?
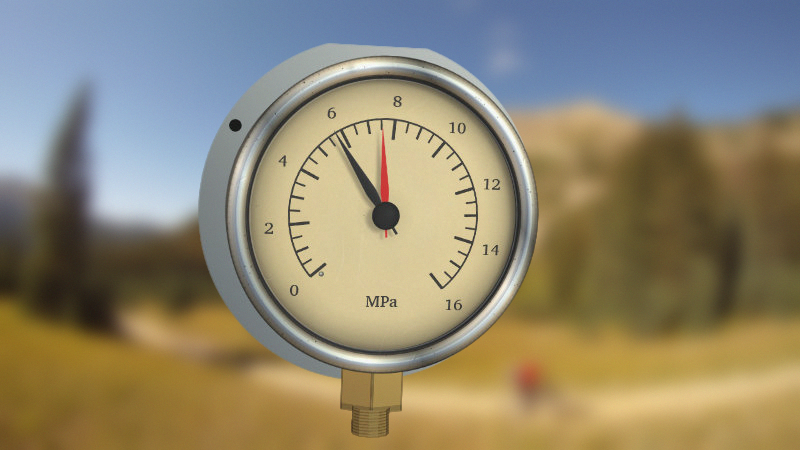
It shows 5.75 MPa
